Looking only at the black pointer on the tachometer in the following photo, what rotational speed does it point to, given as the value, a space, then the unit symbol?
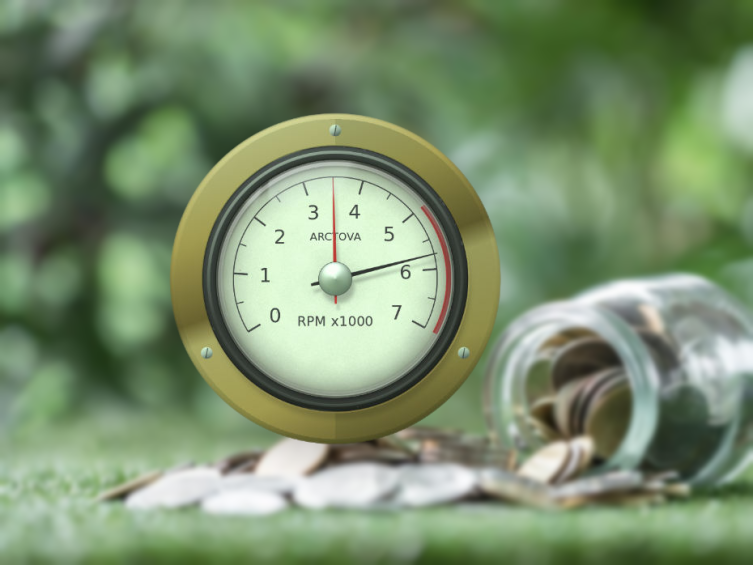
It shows 5750 rpm
